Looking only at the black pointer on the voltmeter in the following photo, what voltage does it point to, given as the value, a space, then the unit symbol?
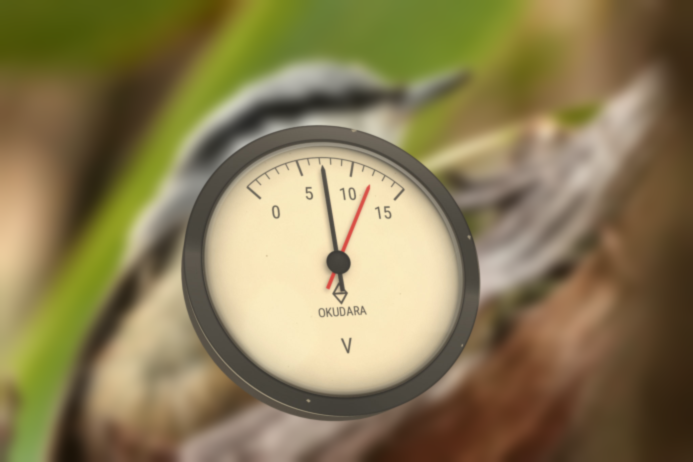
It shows 7 V
